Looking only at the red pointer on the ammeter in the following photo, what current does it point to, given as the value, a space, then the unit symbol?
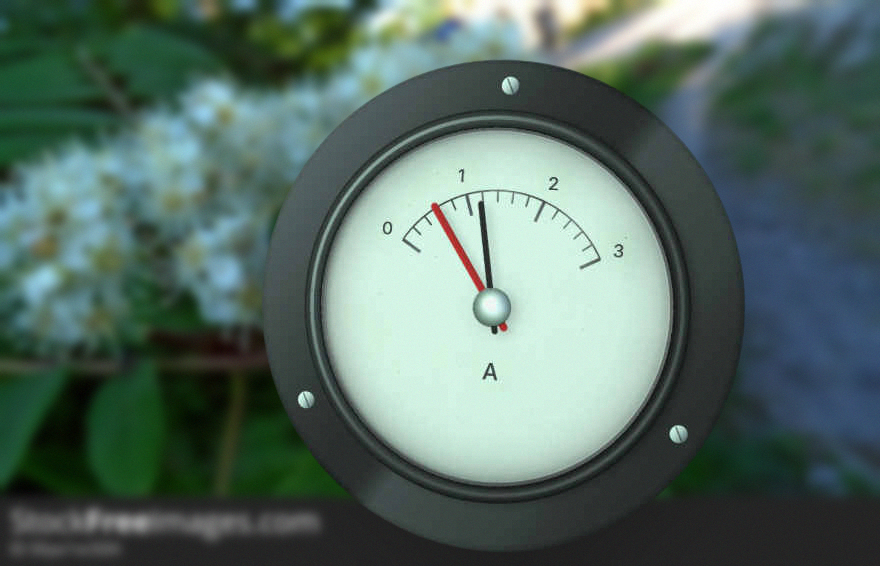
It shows 0.6 A
